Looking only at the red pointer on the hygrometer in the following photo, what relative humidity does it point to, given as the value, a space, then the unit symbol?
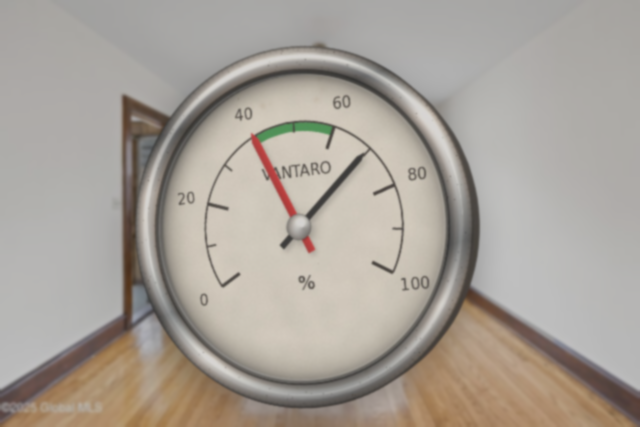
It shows 40 %
